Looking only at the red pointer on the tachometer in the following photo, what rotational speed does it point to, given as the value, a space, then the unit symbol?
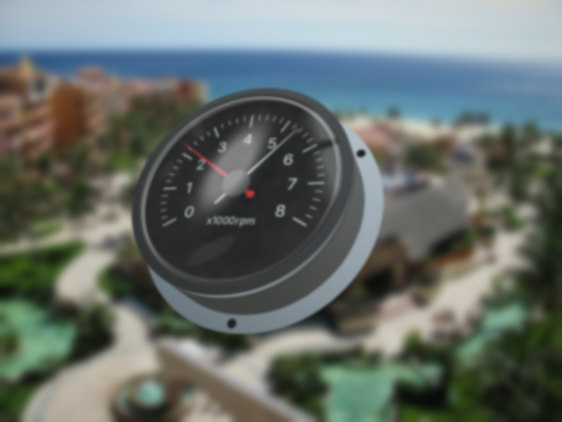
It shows 2200 rpm
